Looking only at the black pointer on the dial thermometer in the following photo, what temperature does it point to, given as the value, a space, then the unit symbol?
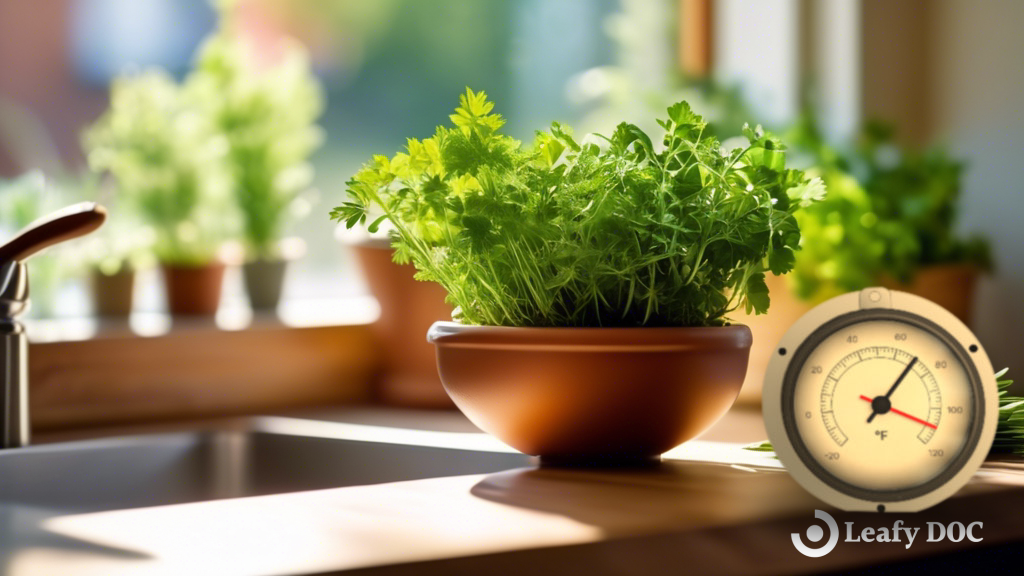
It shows 70 °F
